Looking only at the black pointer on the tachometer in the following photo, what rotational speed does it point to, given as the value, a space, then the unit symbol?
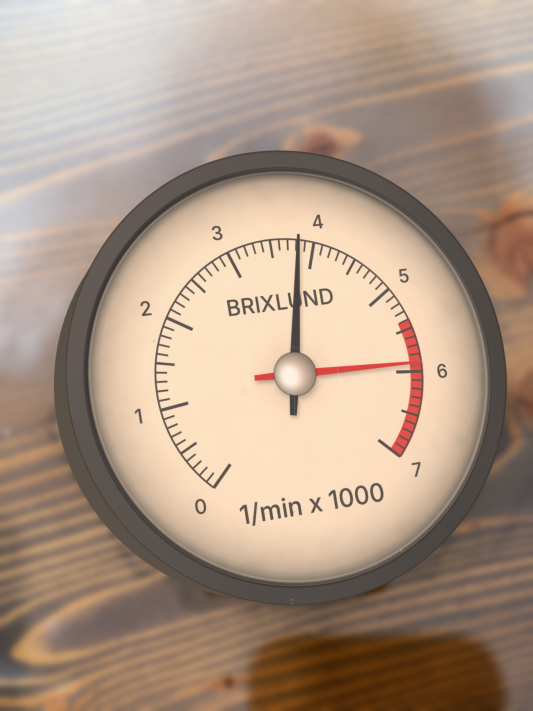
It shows 3800 rpm
